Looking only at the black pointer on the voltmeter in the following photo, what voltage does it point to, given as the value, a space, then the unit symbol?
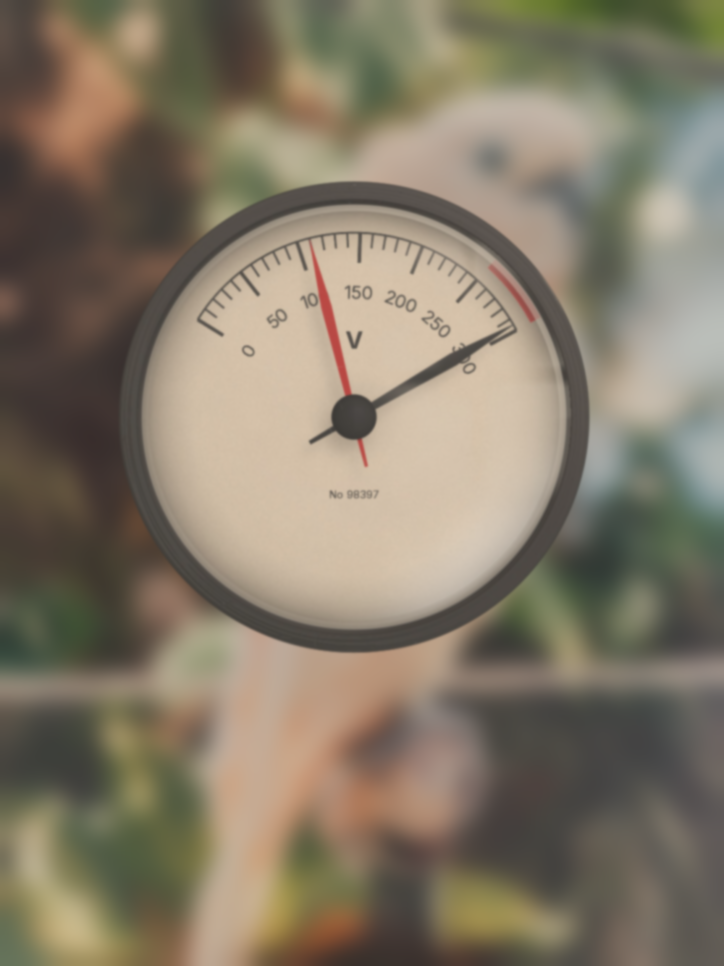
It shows 295 V
